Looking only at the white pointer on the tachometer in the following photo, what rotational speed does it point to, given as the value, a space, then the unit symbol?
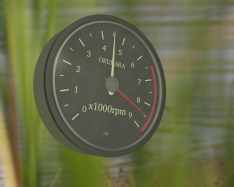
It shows 4500 rpm
